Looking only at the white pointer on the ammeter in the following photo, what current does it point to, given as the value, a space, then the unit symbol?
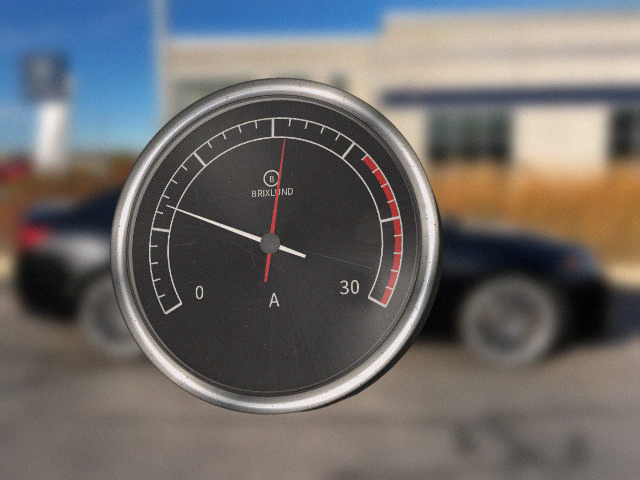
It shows 6.5 A
